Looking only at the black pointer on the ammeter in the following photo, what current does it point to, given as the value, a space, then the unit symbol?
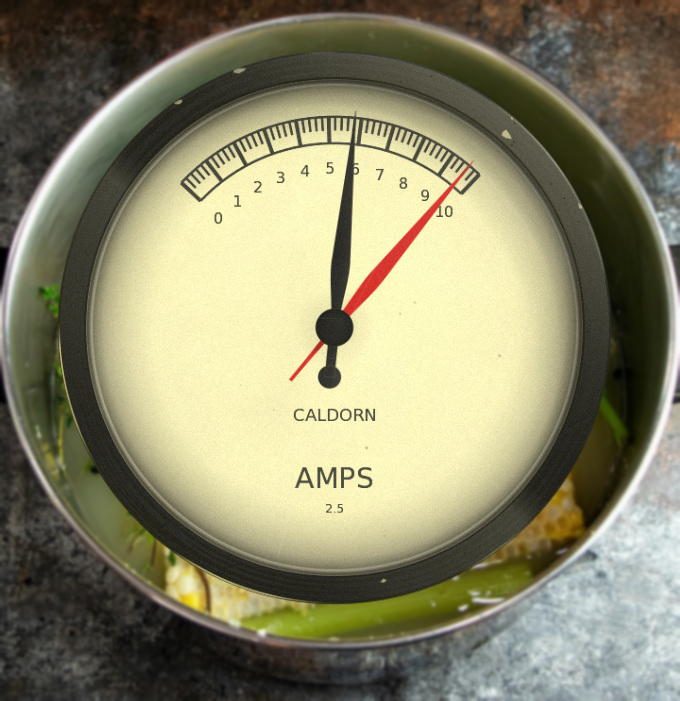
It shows 5.8 A
